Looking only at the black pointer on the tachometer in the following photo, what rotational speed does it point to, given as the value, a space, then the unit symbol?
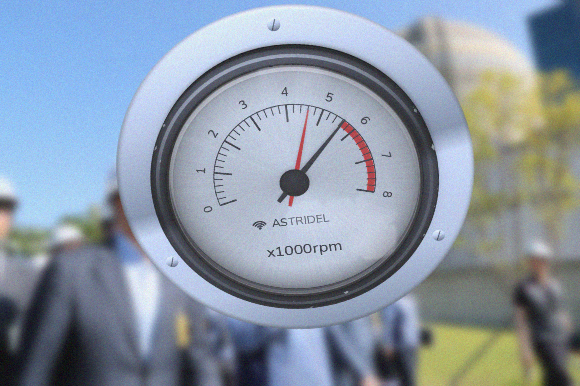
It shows 5600 rpm
